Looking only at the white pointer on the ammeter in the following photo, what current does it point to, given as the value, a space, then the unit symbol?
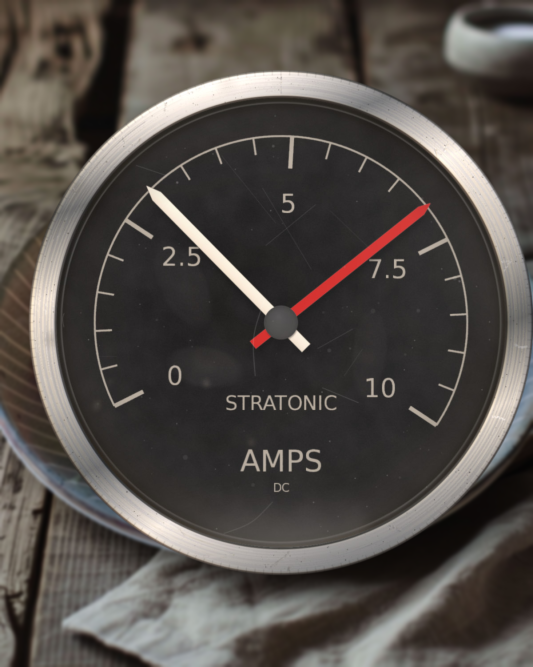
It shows 3 A
